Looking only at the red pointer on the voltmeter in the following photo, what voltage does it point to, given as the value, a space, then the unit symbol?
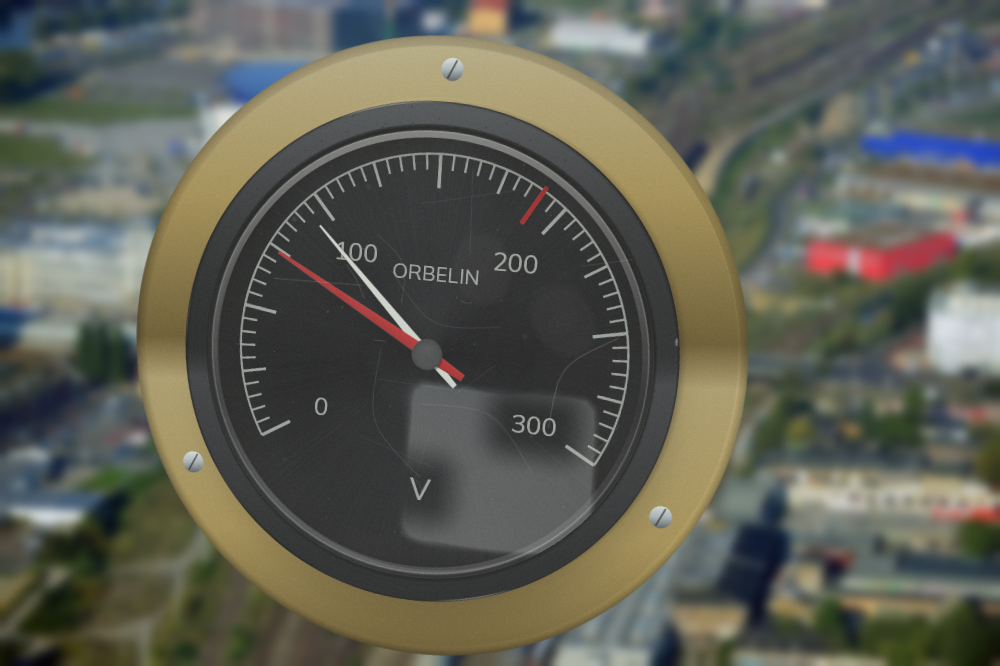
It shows 75 V
